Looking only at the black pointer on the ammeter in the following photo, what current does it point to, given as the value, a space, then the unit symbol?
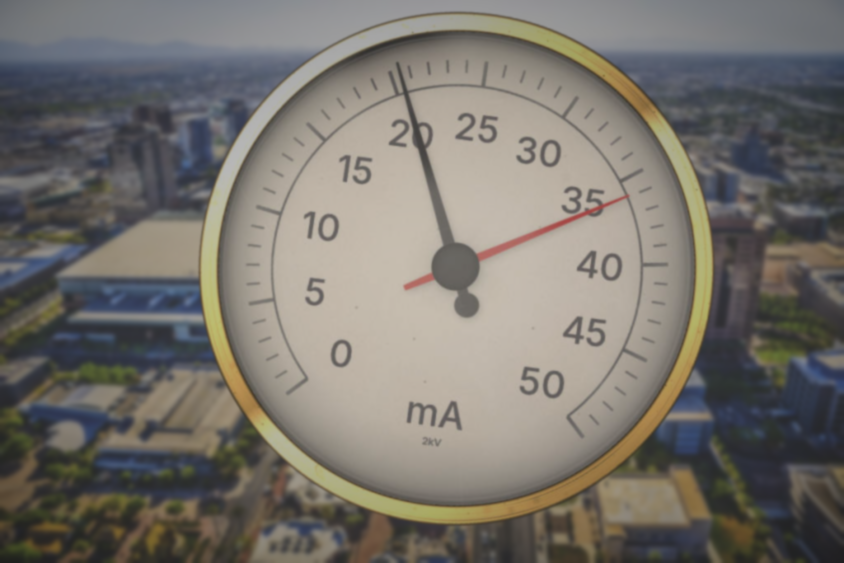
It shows 20.5 mA
